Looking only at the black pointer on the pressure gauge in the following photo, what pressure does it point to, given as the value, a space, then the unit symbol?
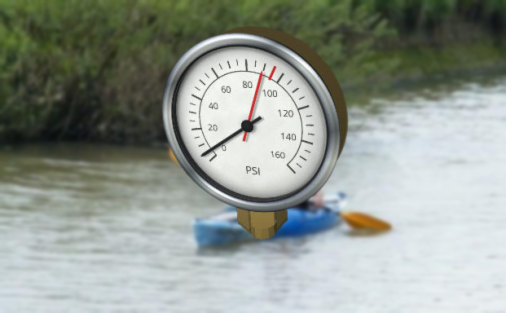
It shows 5 psi
